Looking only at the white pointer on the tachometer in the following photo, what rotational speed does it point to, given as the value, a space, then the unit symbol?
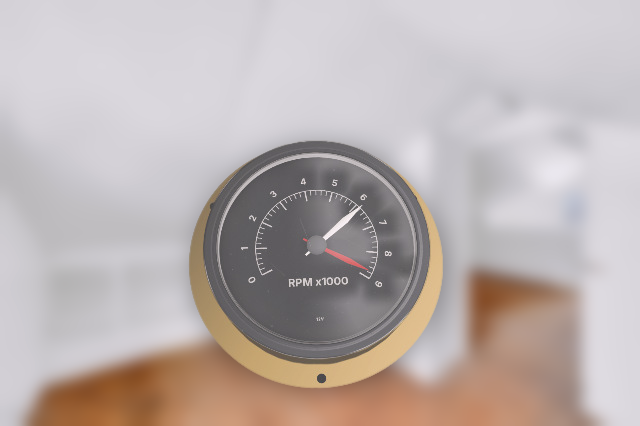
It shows 6200 rpm
